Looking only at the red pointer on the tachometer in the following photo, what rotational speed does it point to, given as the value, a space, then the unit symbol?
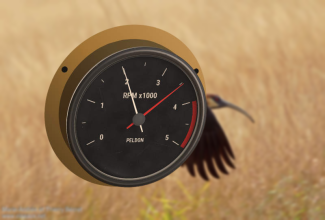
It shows 3500 rpm
